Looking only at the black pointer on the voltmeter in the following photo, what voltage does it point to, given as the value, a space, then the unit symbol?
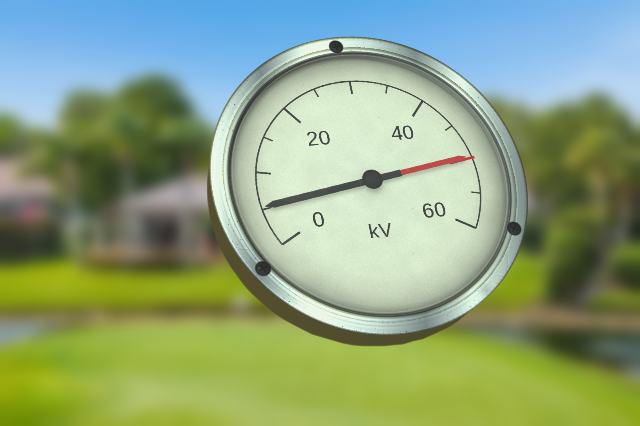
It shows 5 kV
